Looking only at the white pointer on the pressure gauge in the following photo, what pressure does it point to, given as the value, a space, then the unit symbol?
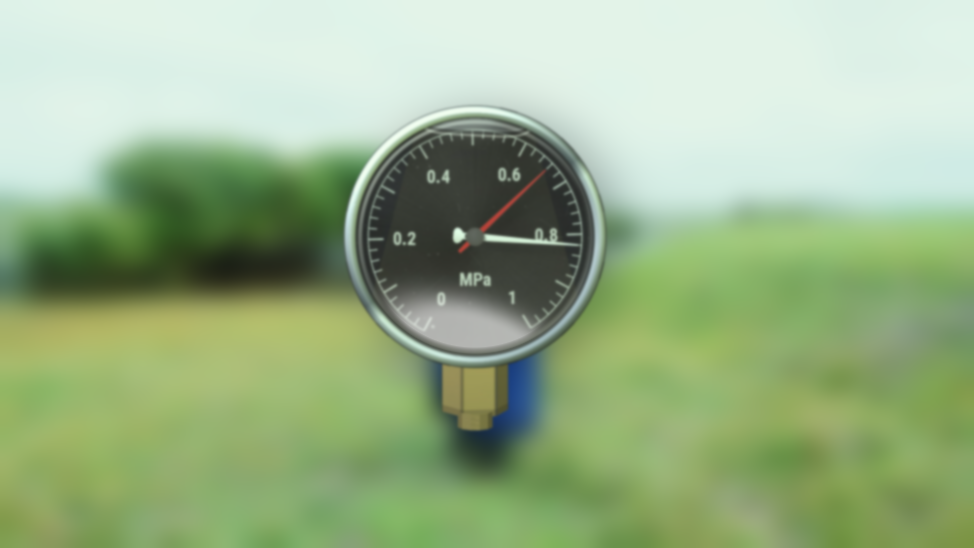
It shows 0.82 MPa
